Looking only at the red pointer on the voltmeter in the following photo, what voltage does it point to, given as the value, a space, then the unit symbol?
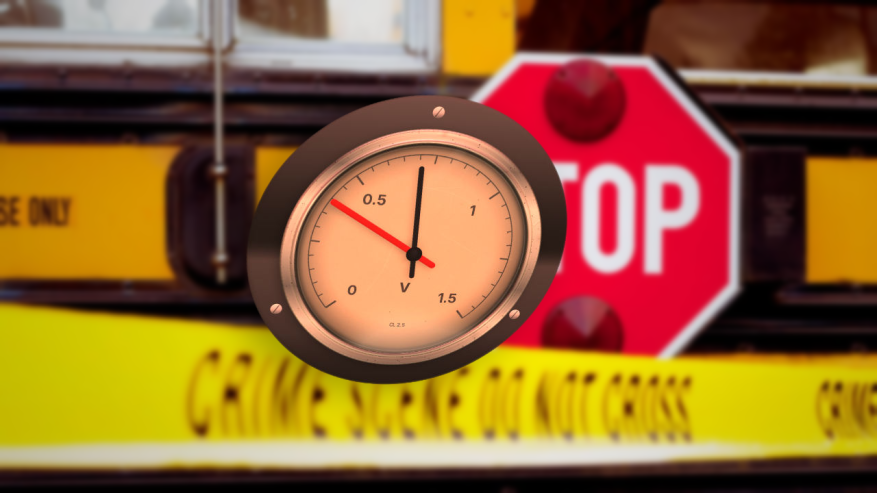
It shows 0.4 V
